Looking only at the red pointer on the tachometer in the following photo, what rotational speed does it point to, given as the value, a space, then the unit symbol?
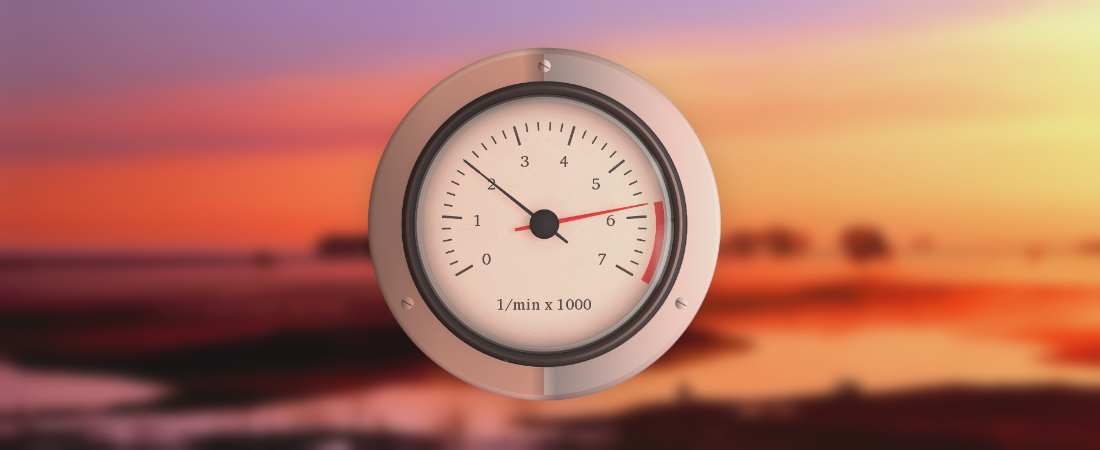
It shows 5800 rpm
